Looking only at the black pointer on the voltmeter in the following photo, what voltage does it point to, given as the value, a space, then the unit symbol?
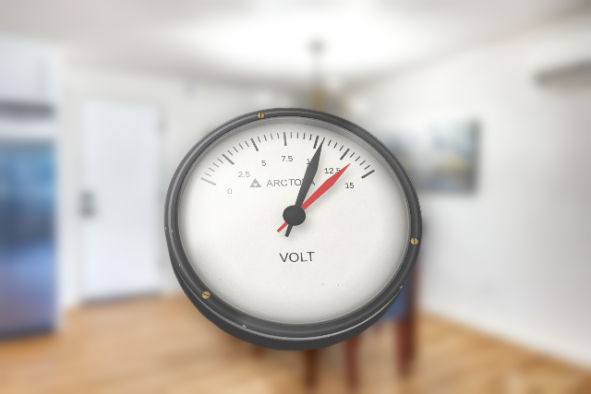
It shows 10.5 V
